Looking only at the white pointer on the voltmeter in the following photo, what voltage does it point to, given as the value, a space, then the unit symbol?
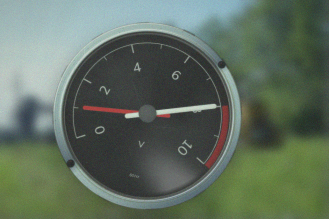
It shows 8 V
